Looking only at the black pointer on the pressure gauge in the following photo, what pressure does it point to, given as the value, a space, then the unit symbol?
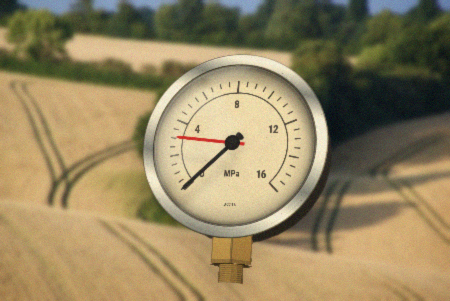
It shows 0 MPa
